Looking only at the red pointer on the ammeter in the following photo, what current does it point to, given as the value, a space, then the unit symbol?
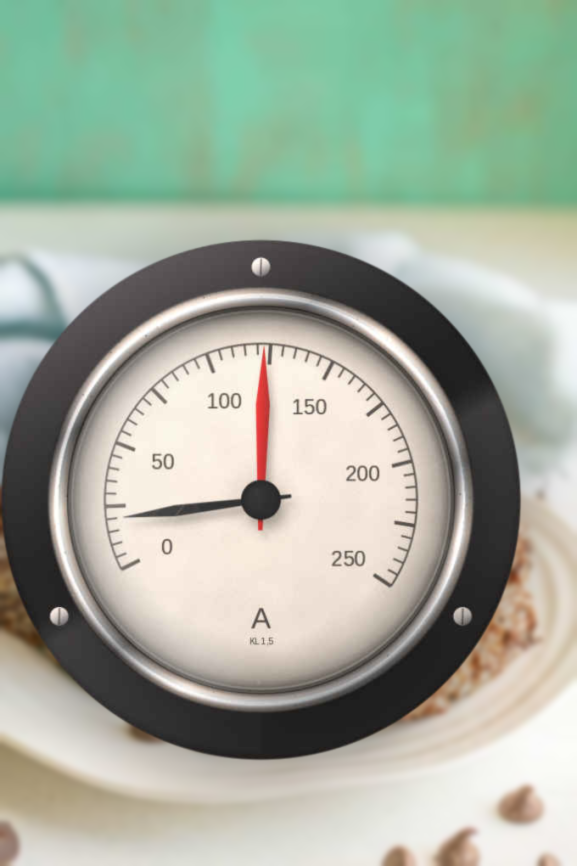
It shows 122.5 A
